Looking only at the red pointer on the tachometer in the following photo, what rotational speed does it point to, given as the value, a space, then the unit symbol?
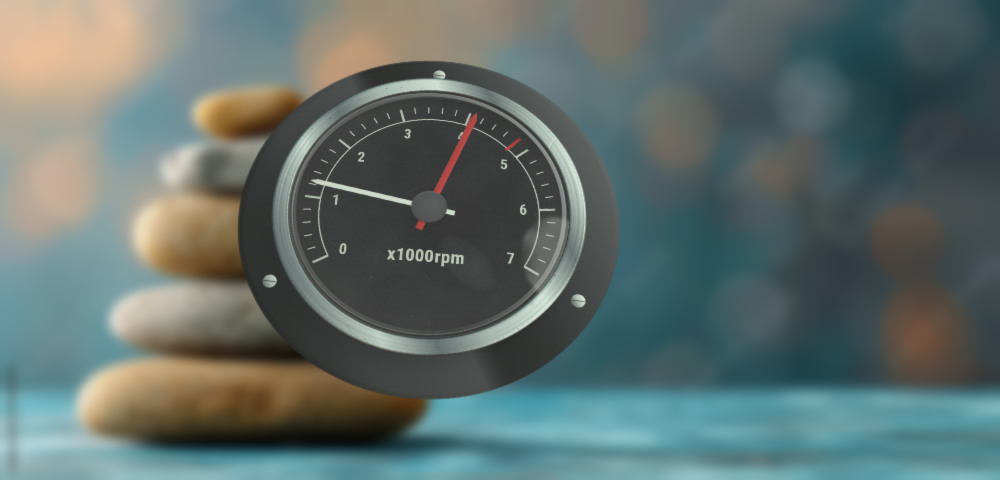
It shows 4100 rpm
